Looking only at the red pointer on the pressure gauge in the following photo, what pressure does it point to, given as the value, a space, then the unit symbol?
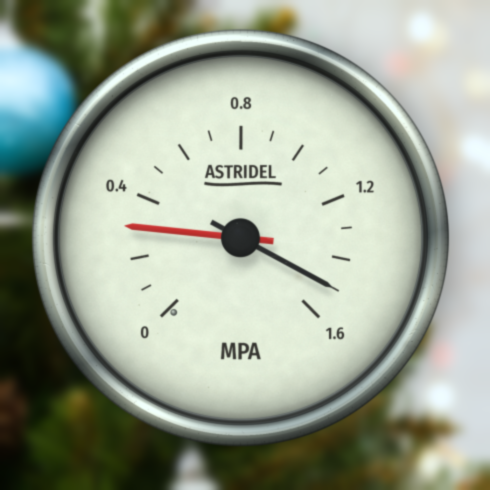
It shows 0.3 MPa
